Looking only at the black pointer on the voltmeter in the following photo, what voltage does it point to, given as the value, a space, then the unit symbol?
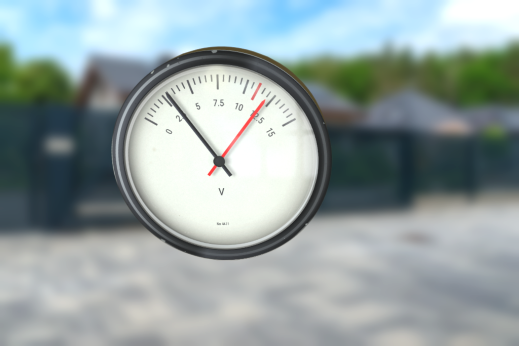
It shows 3 V
